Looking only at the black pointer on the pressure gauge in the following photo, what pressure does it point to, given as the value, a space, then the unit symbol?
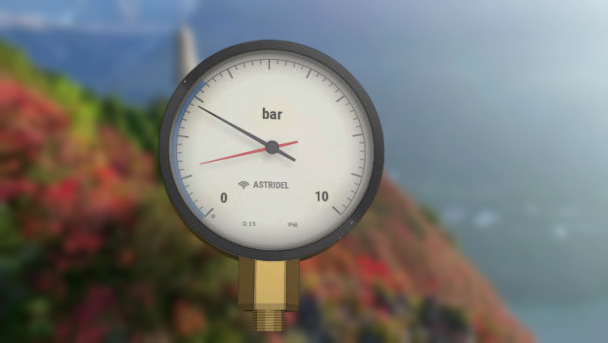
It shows 2.8 bar
